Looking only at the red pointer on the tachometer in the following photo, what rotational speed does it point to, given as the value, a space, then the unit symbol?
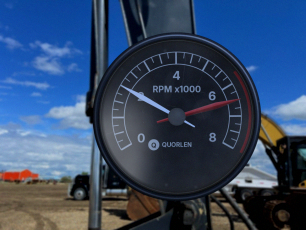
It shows 6500 rpm
